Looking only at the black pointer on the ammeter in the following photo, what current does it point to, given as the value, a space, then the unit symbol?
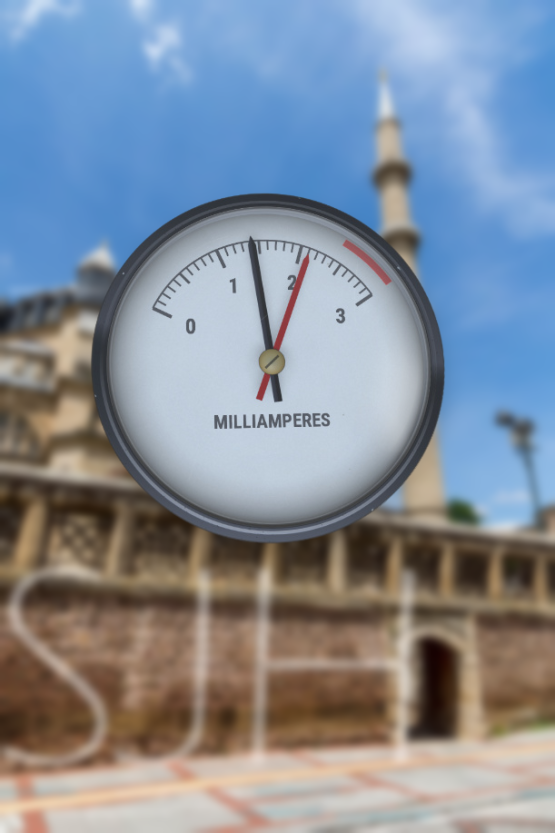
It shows 1.4 mA
